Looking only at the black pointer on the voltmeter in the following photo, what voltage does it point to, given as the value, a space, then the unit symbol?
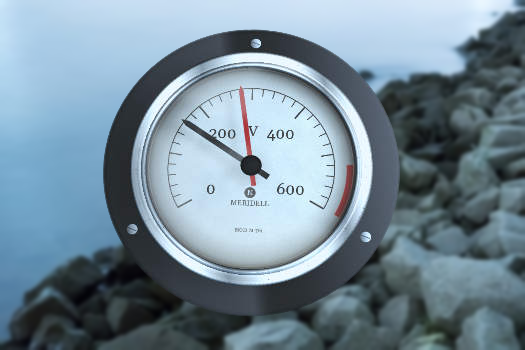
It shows 160 V
